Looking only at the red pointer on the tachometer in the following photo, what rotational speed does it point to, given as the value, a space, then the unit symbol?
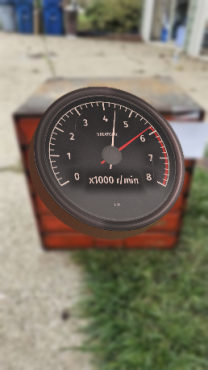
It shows 5800 rpm
